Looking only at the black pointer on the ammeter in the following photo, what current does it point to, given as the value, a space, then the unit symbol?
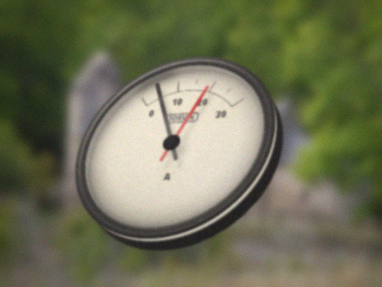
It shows 5 A
